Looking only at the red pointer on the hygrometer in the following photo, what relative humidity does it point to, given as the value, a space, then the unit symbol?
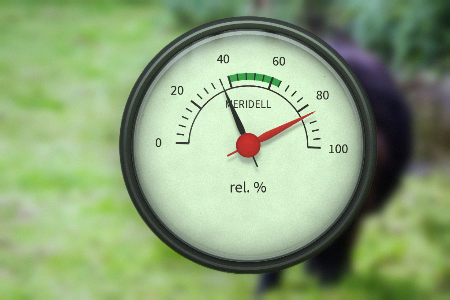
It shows 84 %
